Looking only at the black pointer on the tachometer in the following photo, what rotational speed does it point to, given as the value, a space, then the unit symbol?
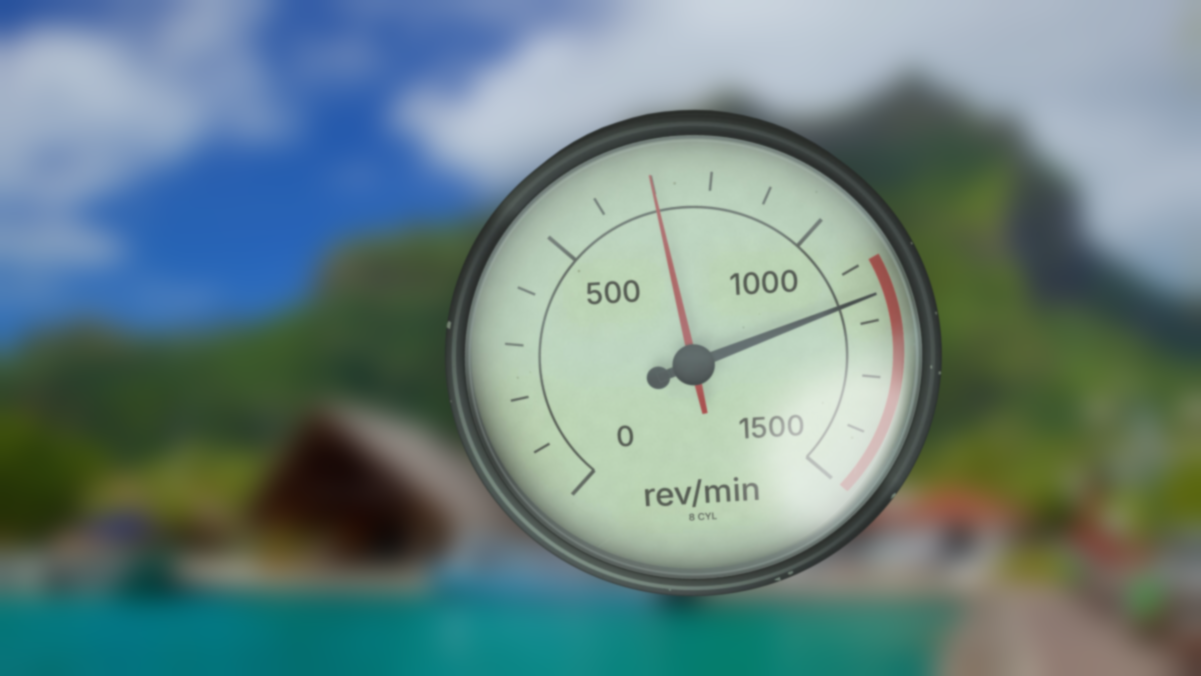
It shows 1150 rpm
